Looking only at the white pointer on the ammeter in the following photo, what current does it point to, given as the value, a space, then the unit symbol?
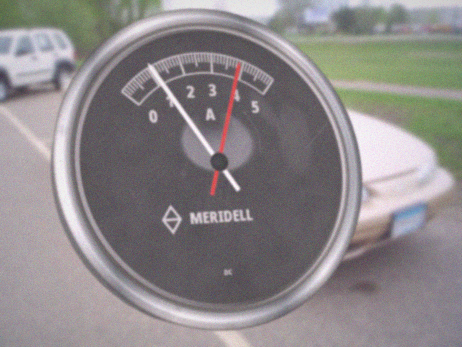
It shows 1 A
